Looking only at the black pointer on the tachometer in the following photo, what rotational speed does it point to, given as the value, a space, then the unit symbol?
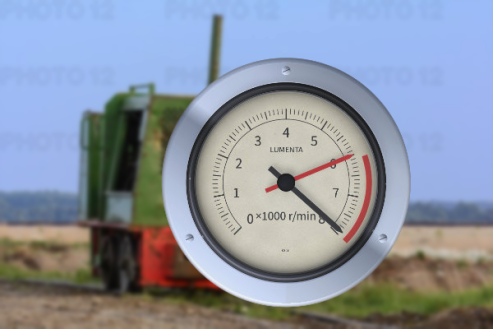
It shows 7900 rpm
